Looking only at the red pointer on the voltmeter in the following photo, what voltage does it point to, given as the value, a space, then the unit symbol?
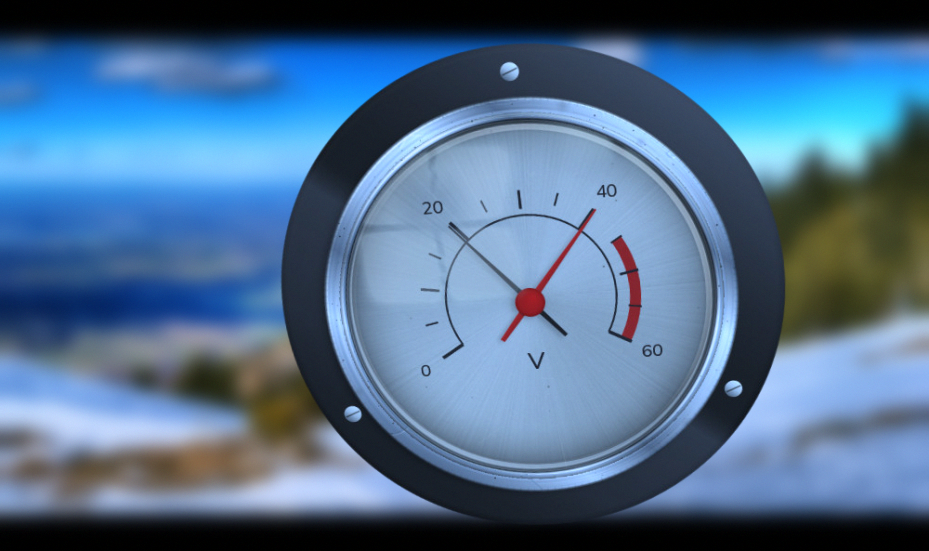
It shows 40 V
